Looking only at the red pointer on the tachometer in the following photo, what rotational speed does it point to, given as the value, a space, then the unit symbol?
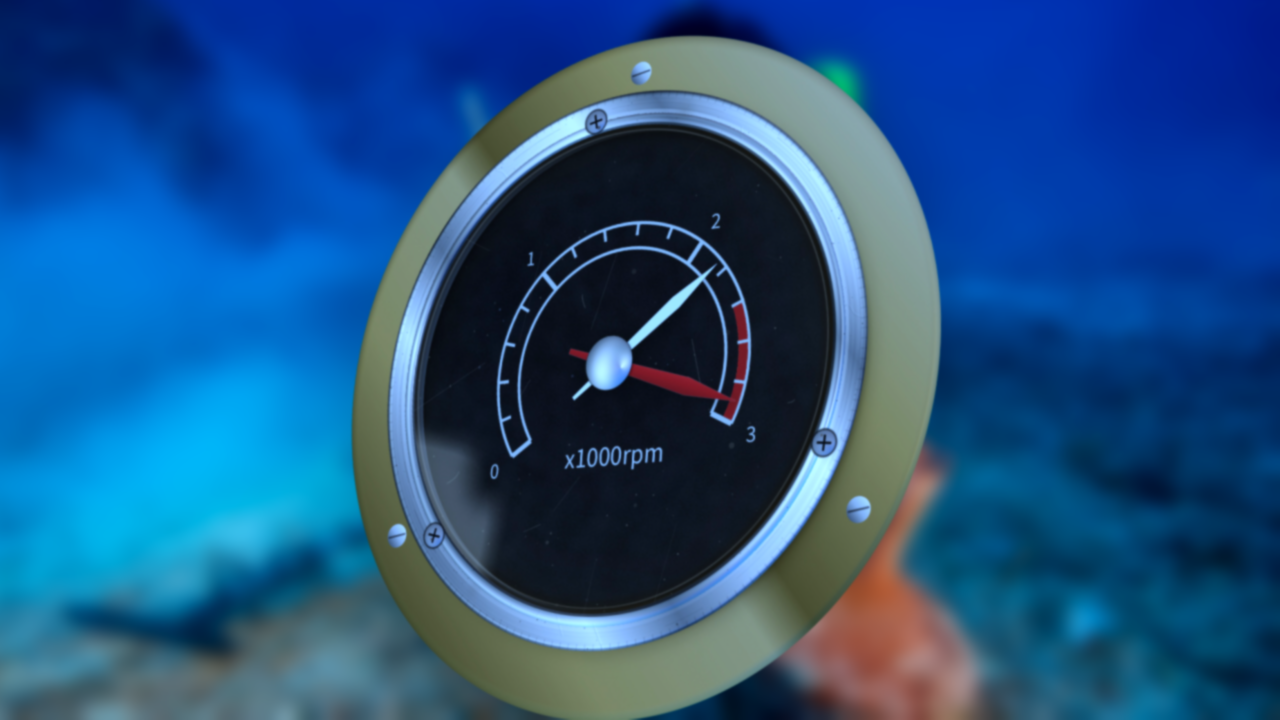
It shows 2900 rpm
